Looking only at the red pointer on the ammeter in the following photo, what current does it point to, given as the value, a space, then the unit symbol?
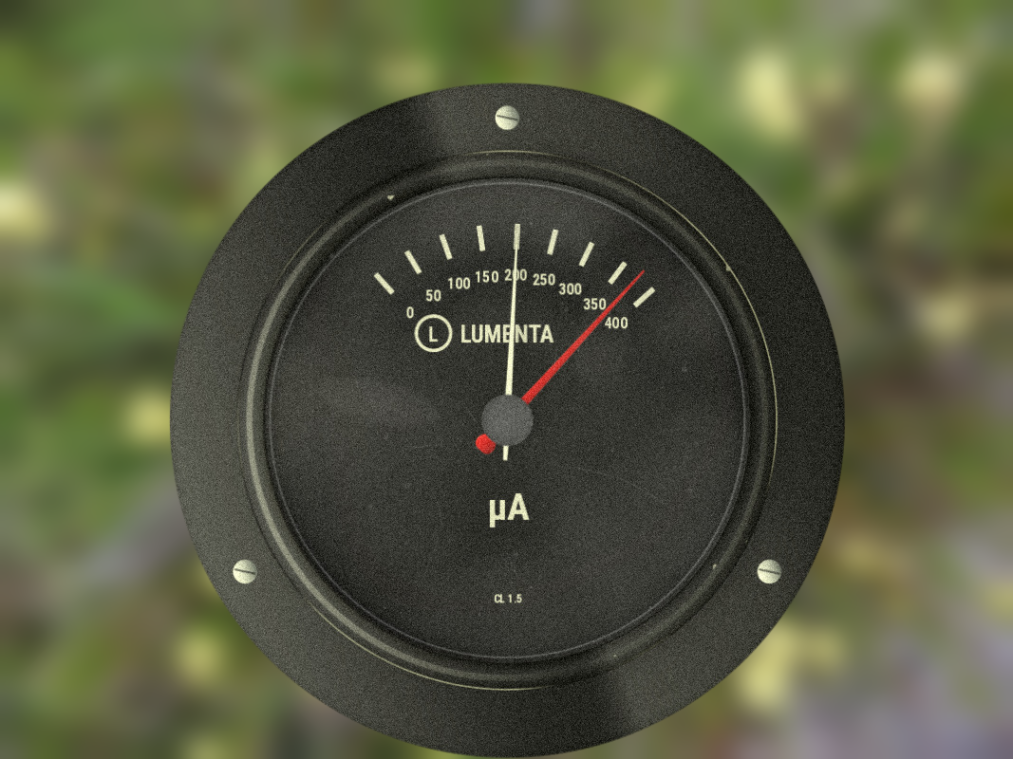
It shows 375 µA
